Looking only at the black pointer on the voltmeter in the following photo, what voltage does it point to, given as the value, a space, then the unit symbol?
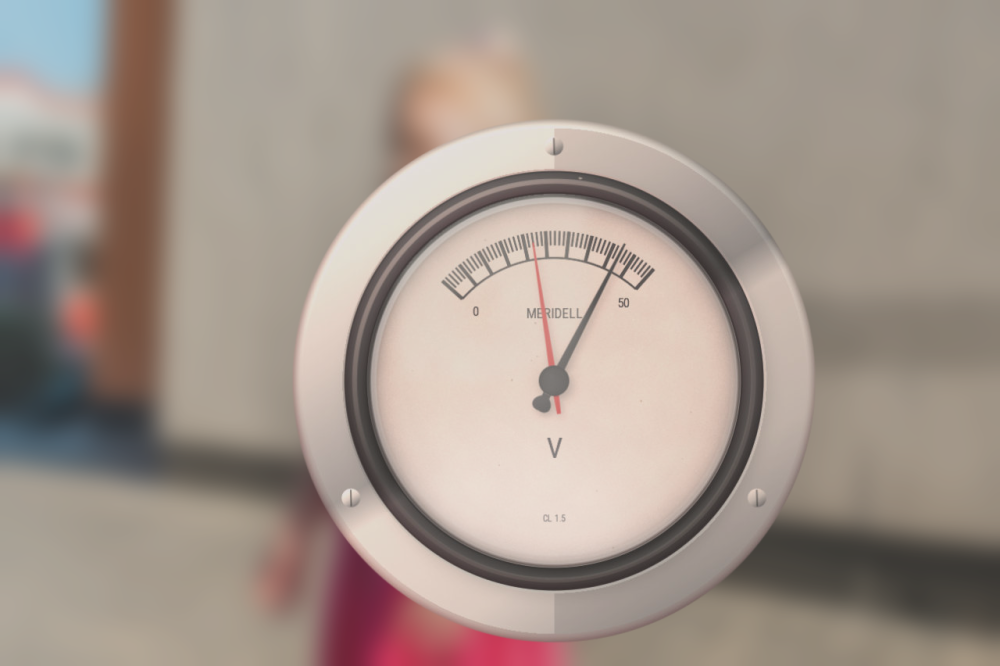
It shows 42 V
